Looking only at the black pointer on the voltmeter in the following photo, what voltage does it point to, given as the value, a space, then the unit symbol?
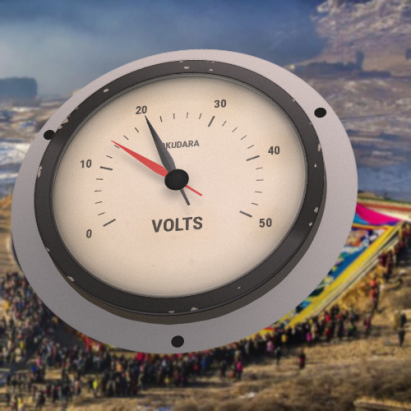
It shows 20 V
